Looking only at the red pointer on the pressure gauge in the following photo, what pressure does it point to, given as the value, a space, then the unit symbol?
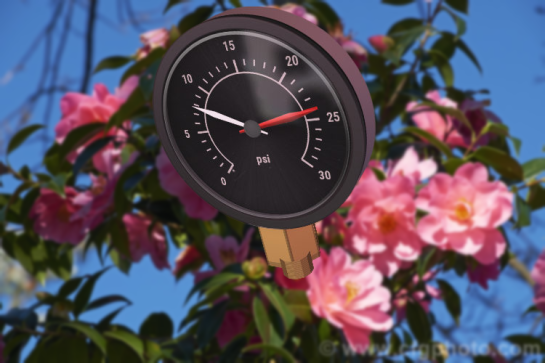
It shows 24 psi
